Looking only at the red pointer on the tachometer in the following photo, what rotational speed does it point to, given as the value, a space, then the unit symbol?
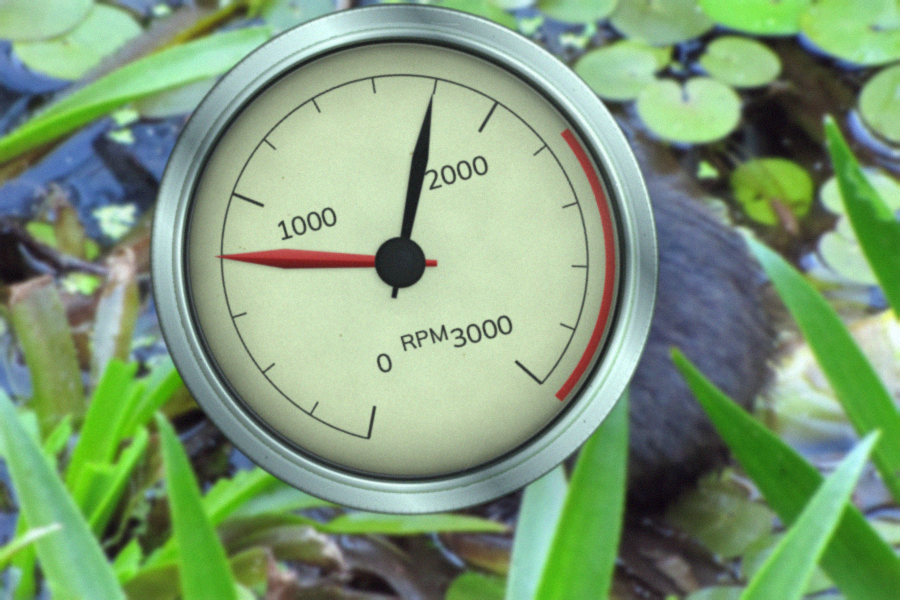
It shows 800 rpm
